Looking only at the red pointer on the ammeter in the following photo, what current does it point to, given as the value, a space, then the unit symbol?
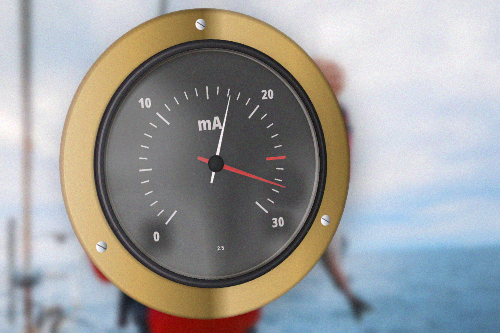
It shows 27.5 mA
